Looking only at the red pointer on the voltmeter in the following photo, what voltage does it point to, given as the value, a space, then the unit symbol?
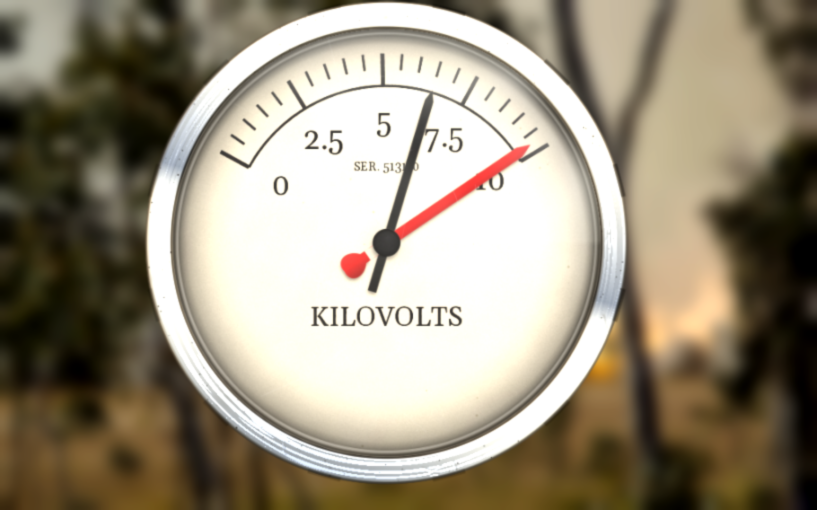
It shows 9.75 kV
